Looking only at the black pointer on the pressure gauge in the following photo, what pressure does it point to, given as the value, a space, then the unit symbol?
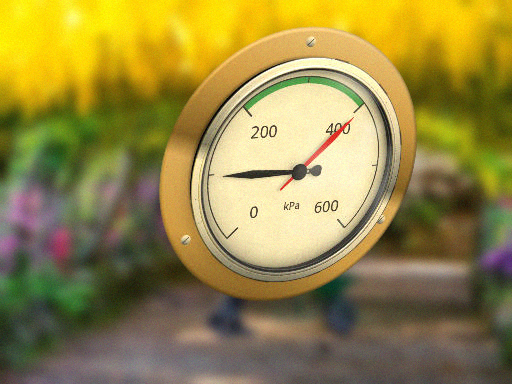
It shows 100 kPa
